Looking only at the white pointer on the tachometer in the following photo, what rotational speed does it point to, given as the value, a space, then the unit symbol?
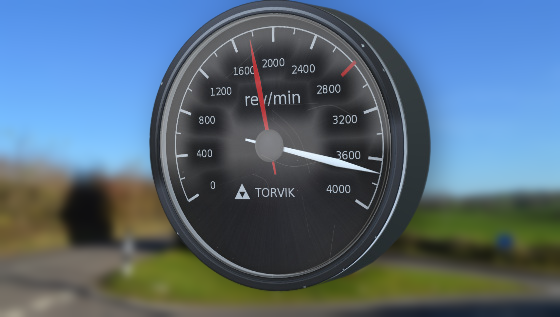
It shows 3700 rpm
